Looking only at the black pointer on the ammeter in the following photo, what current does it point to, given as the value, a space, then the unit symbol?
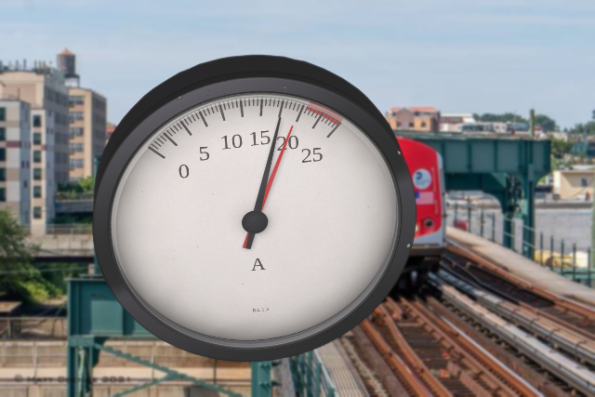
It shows 17.5 A
